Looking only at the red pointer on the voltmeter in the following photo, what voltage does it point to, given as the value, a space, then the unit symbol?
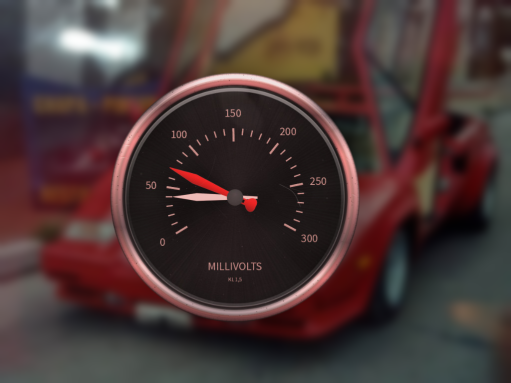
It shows 70 mV
